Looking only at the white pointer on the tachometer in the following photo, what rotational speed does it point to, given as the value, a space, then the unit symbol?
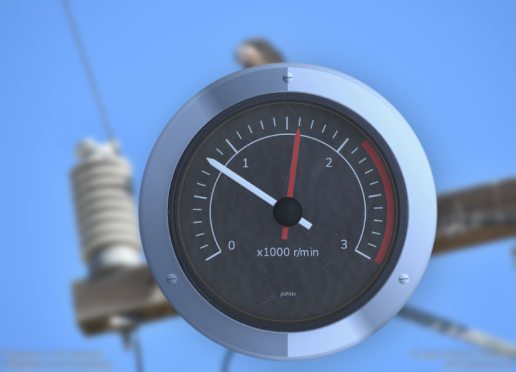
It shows 800 rpm
